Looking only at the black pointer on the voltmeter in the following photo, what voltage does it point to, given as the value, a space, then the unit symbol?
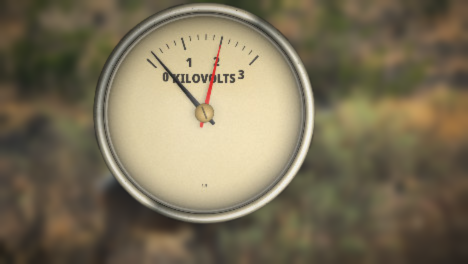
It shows 0.2 kV
